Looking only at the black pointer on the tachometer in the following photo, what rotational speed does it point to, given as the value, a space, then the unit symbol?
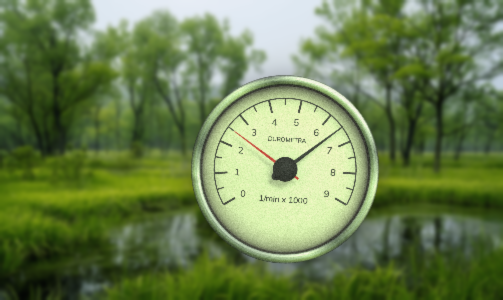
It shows 6500 rpm
